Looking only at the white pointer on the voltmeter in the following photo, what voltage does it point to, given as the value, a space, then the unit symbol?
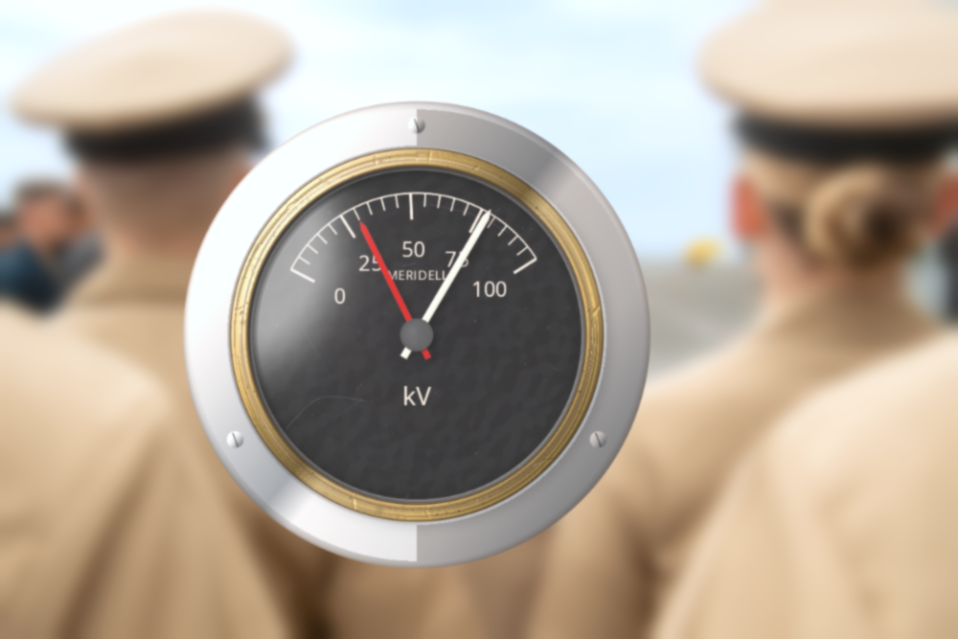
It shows 77.5 kV
